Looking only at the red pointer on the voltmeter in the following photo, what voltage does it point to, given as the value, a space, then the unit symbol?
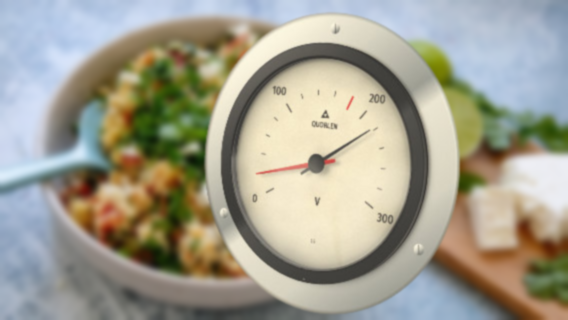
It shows 20 V
